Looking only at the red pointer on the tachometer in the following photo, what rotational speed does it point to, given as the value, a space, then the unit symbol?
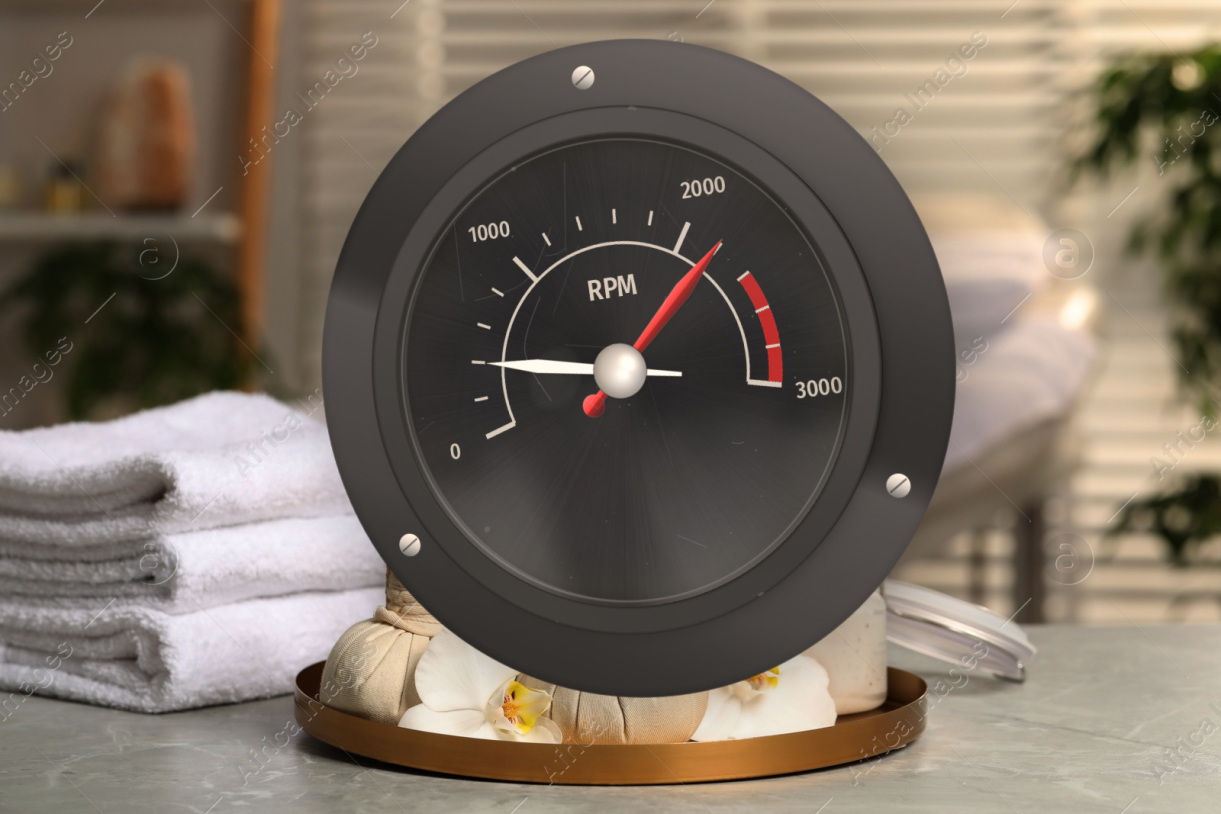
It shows 2200 rpm
